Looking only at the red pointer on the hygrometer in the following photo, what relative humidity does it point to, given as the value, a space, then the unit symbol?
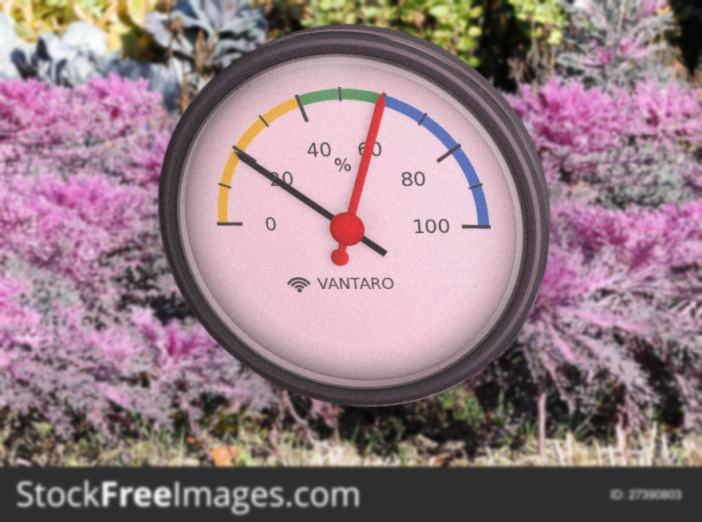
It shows 60 %
